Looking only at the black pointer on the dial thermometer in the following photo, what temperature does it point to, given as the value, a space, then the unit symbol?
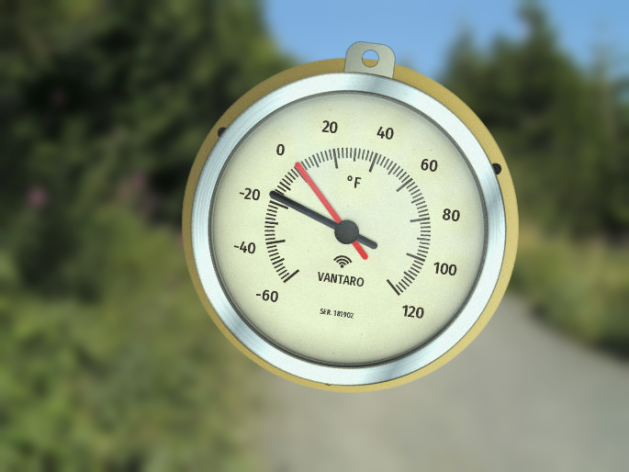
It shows -16 °F
